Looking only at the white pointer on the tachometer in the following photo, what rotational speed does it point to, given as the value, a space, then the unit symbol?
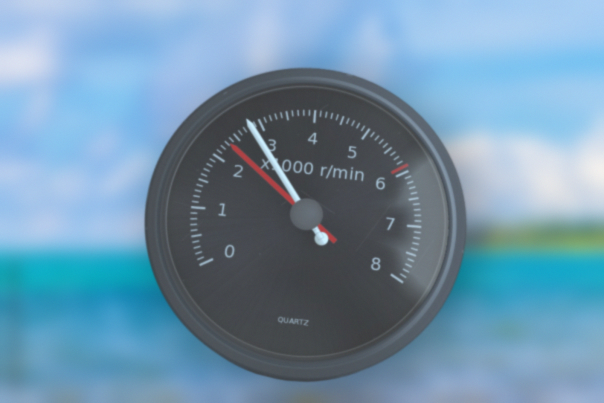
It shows 2800 rpm
